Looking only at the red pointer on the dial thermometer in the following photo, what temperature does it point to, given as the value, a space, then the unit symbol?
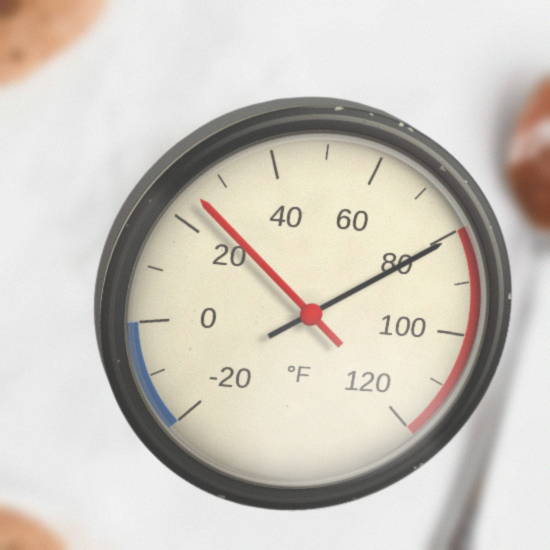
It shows 25 °F
